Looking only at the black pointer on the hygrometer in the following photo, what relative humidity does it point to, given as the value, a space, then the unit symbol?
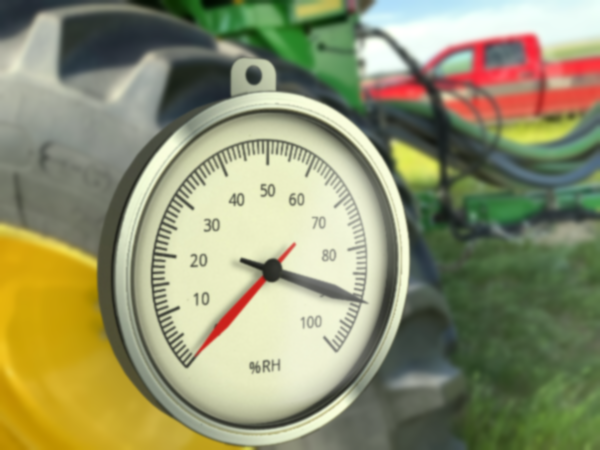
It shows 90 %
